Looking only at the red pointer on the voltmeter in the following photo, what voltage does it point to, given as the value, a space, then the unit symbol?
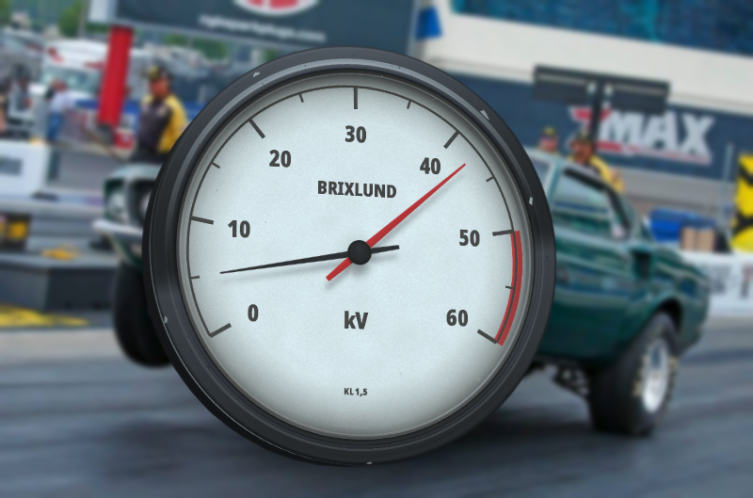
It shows 42.5 kV
